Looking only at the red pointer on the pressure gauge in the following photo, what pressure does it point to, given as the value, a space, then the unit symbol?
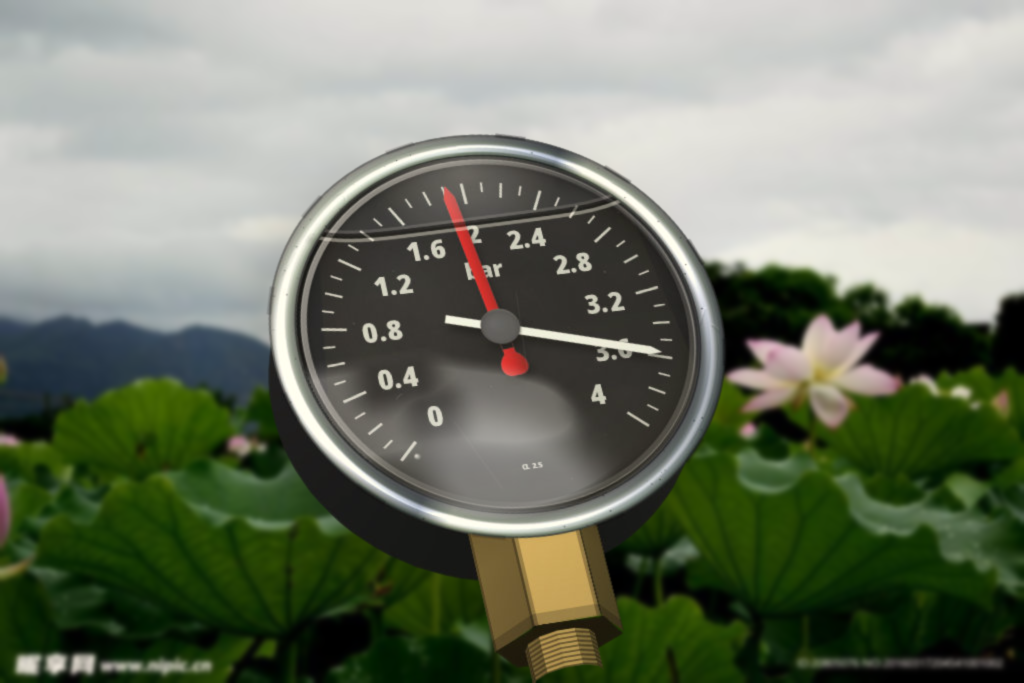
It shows 1.9 bar
